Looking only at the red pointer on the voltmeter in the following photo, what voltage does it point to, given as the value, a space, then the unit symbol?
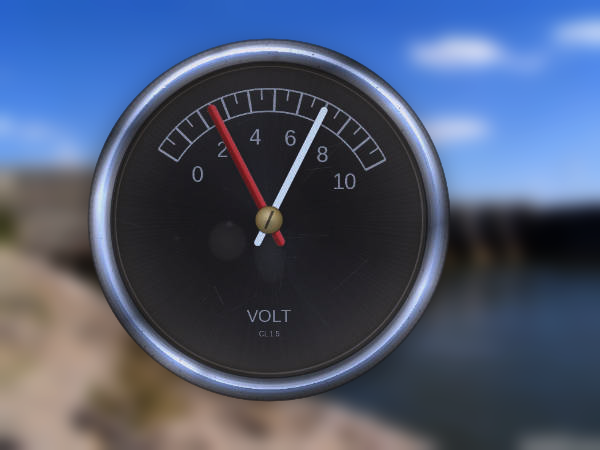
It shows 2.5 V
